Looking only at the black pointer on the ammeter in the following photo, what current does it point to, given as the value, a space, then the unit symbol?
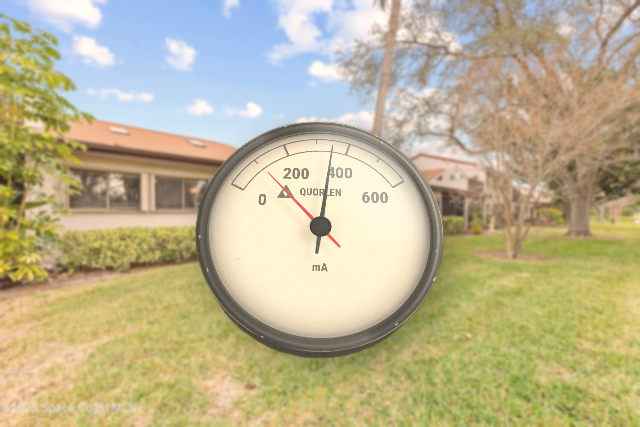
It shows 350 mA
